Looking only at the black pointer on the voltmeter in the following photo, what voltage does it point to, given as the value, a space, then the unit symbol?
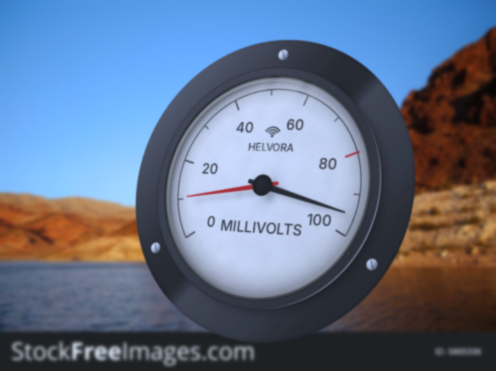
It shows 95 mV
